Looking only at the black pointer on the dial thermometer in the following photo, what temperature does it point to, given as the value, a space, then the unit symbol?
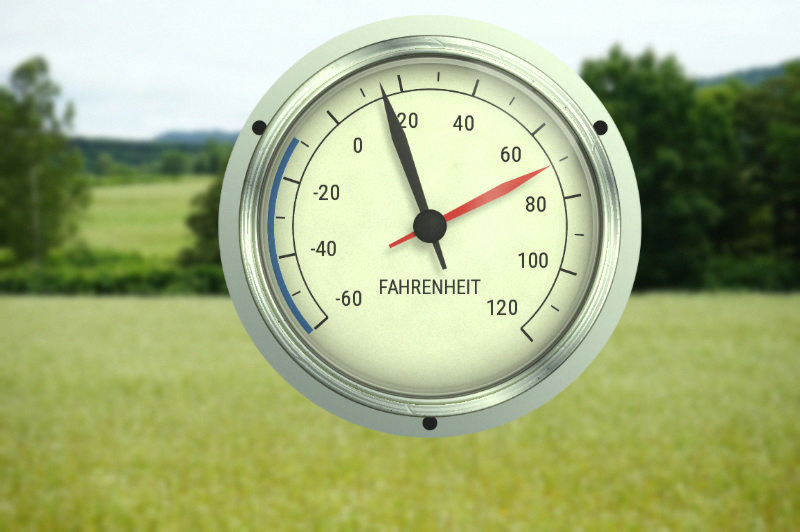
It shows 15 °F
